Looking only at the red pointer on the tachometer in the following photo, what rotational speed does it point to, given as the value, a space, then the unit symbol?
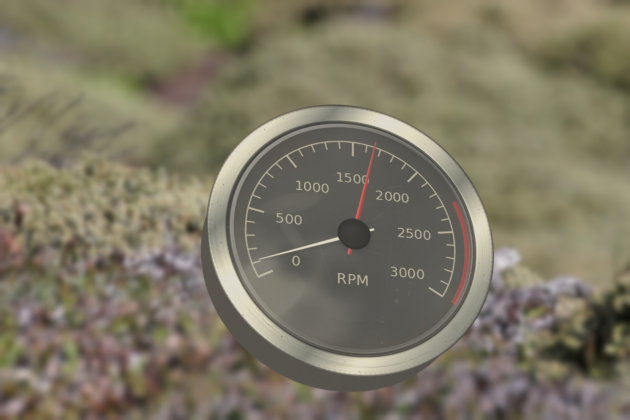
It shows 1650 rpm
